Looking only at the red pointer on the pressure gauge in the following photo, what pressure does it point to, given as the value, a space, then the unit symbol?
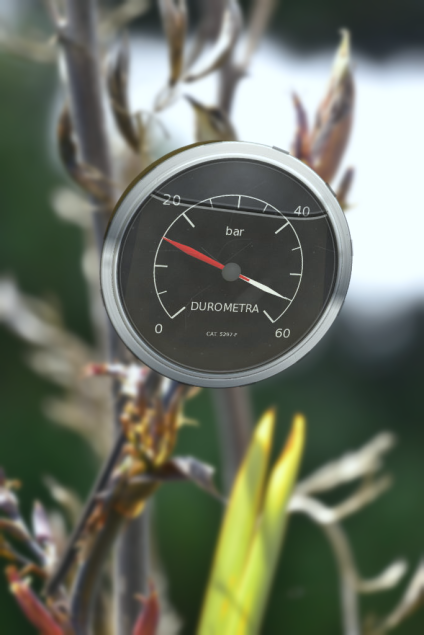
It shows 15 bar
